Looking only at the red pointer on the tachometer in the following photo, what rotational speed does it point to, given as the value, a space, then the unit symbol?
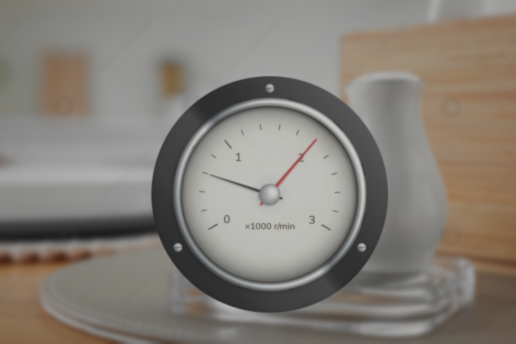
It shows 2000 rpm
